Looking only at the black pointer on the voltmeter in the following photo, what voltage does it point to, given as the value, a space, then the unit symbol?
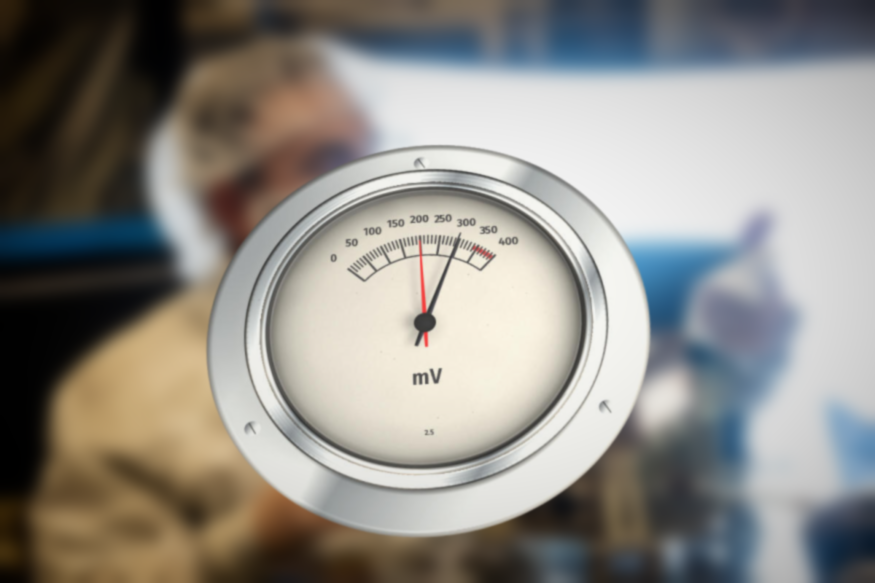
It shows 300 mV
